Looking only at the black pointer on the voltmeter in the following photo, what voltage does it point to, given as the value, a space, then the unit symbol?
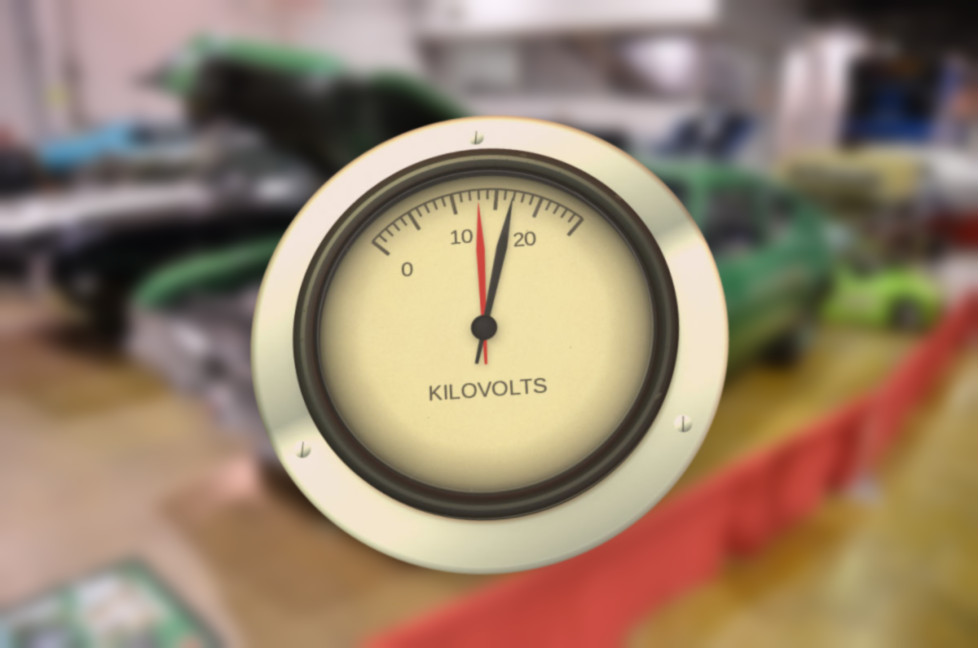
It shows 17 kV
